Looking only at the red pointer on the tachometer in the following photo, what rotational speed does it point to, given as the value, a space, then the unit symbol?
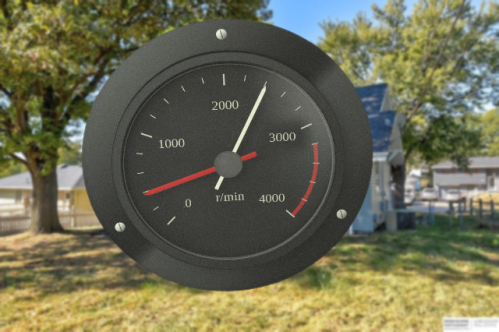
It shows 400 rpm
